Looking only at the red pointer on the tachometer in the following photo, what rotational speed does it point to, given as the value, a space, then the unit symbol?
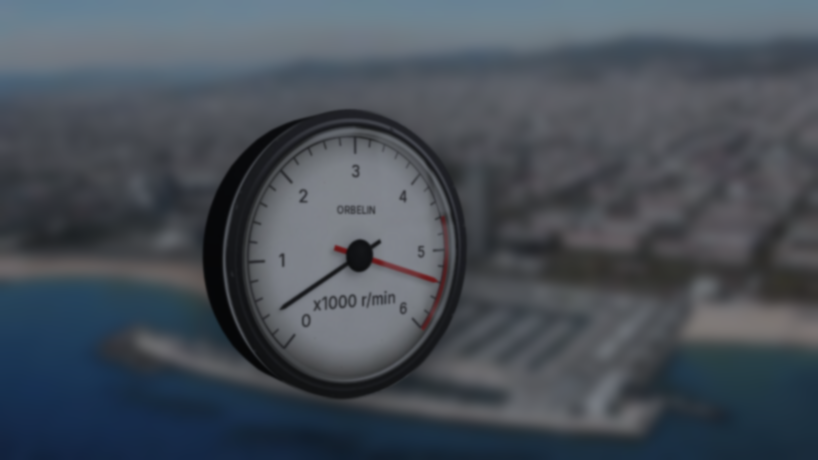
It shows 5400 rpm
